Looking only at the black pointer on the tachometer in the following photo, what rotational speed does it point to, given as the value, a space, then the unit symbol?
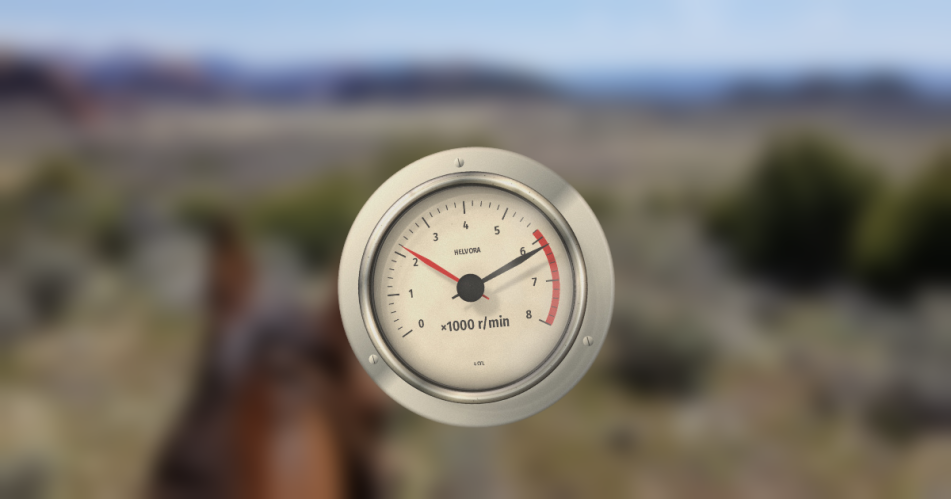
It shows 6200 rpm
